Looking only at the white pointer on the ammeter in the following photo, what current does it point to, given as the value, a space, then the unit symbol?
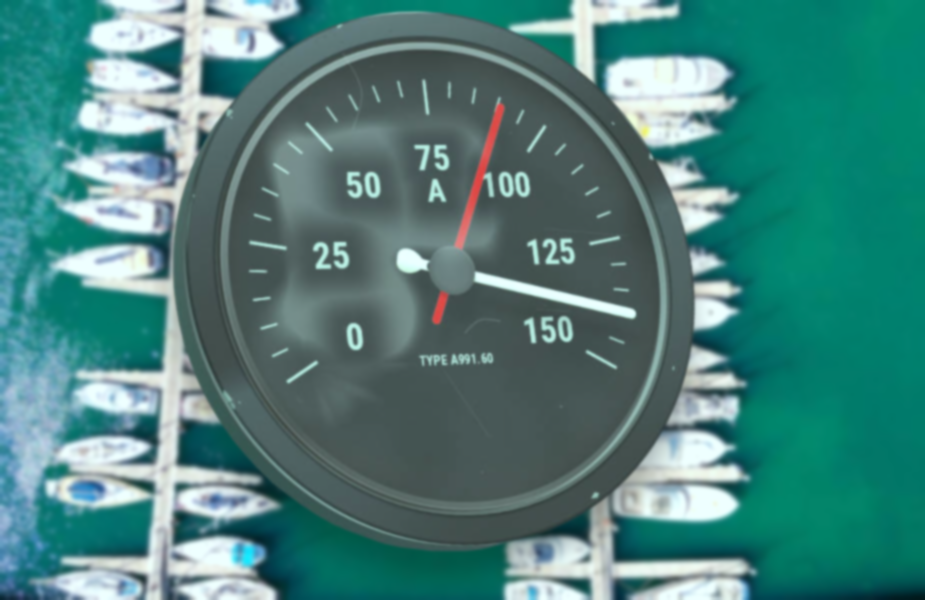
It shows 140 A
